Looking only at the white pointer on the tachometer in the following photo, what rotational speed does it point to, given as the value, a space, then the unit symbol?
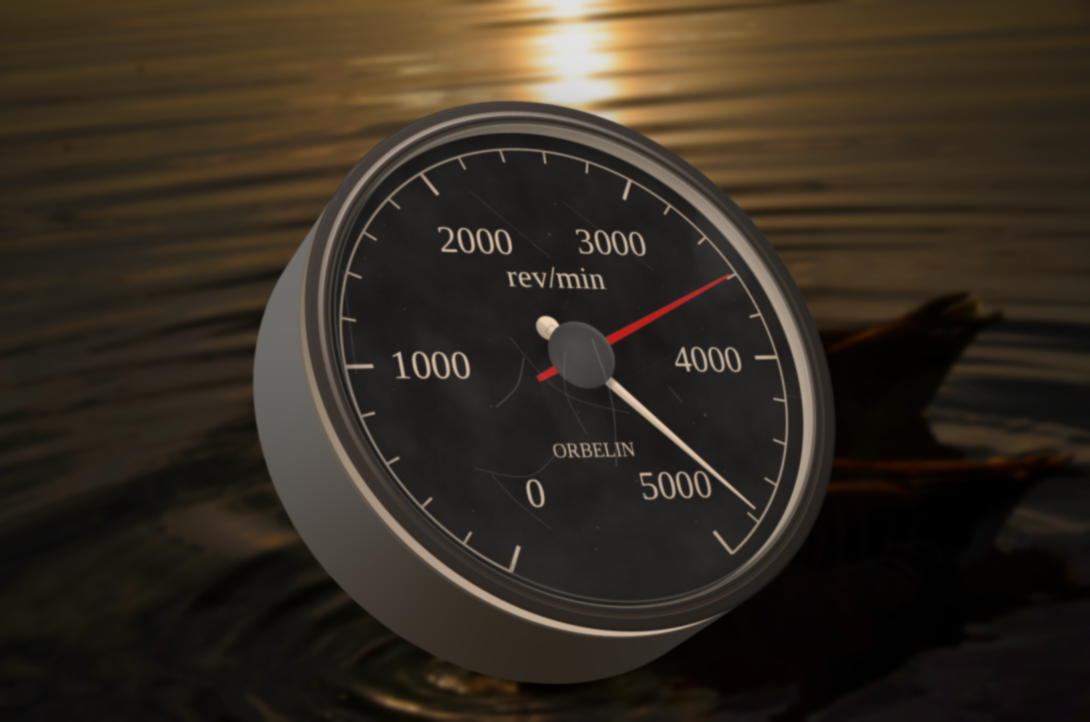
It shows 4800 rpm
